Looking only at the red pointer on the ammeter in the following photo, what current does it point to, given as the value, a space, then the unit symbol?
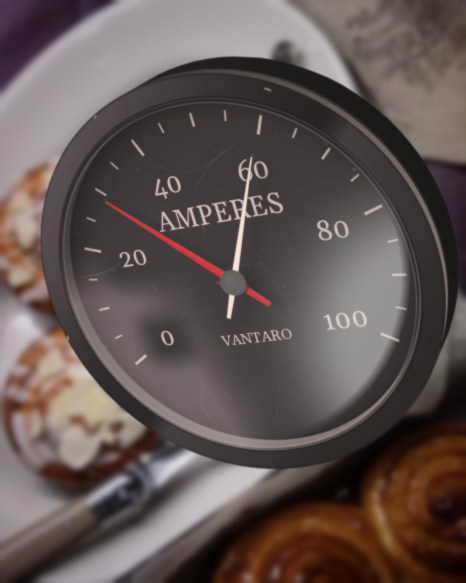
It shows 30 A
